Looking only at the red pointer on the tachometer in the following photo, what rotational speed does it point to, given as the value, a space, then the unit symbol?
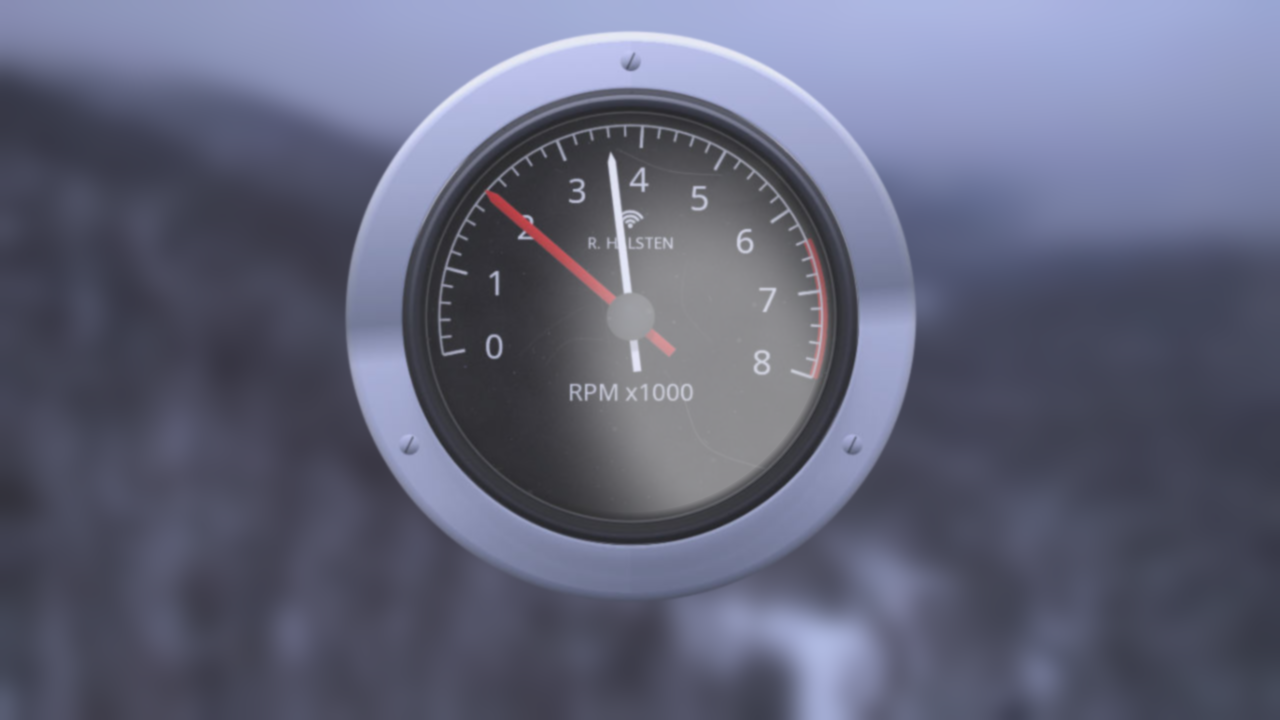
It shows 2000 rpm
